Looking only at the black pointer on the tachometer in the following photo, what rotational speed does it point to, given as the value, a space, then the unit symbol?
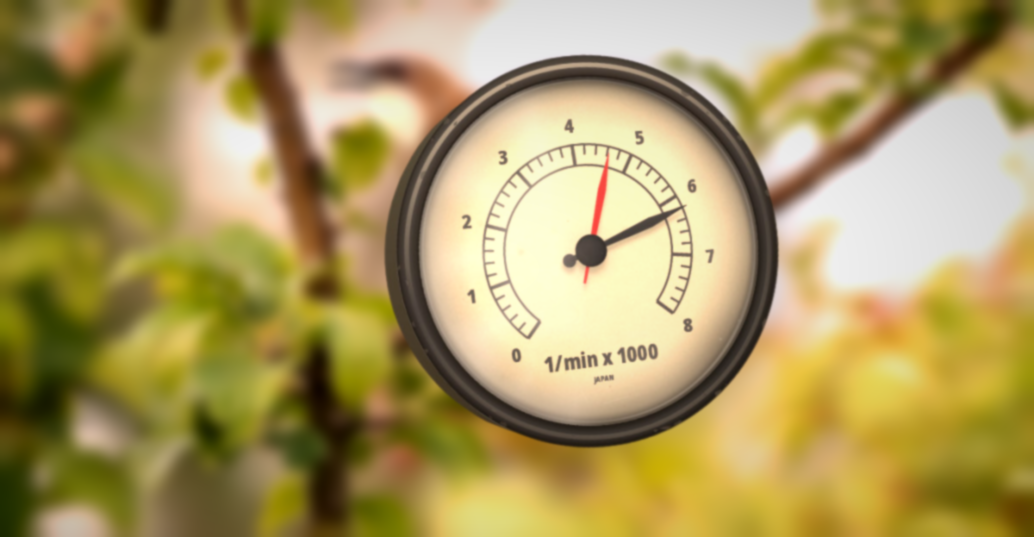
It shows 6200 rpm
